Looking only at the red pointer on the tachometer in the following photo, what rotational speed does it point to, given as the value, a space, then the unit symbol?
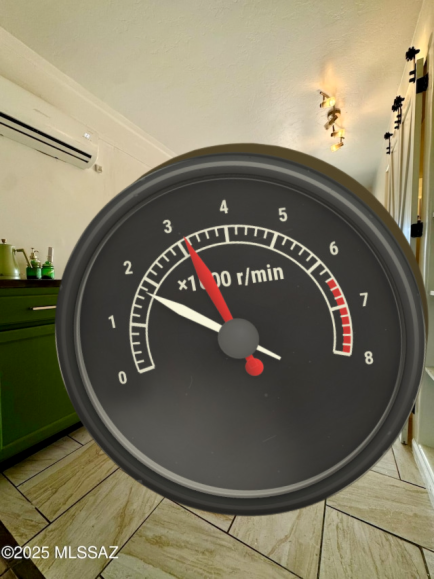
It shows 3200 rpm
